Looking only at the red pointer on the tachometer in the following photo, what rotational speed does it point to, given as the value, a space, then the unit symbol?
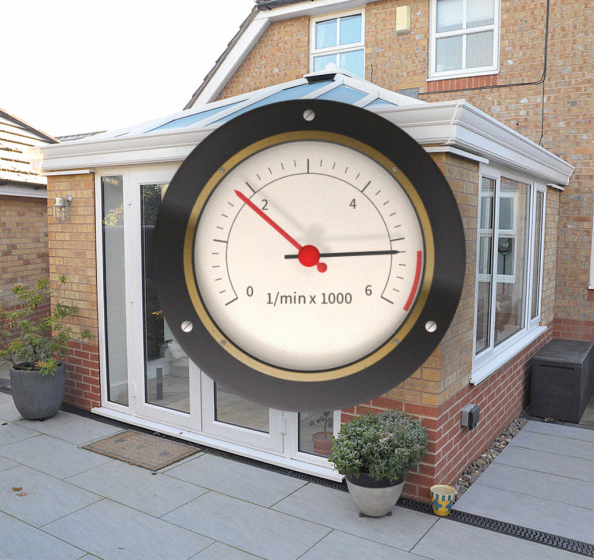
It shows 1800 rpm
